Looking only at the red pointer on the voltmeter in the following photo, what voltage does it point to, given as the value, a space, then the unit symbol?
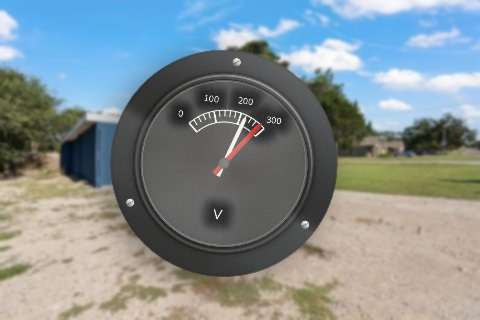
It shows 280 V
